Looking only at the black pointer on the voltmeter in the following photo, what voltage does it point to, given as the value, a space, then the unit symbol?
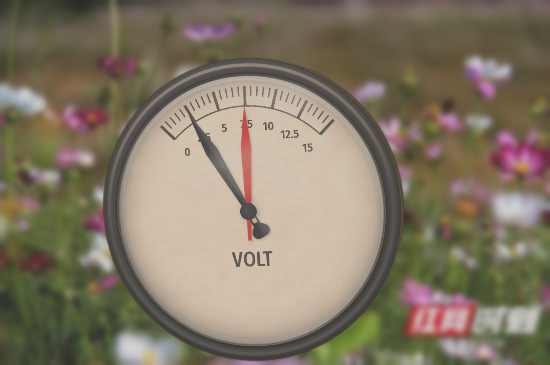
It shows 2.5 V
